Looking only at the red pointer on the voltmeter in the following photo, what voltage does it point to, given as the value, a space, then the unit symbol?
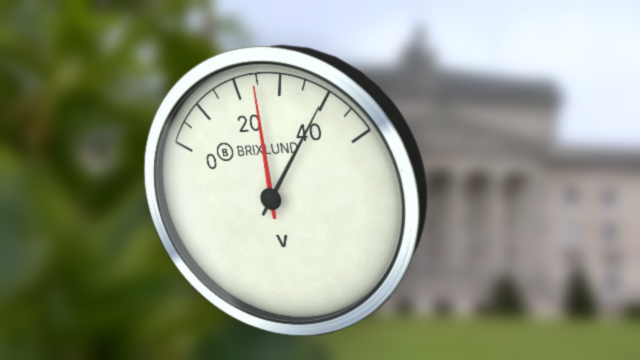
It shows 25 V
